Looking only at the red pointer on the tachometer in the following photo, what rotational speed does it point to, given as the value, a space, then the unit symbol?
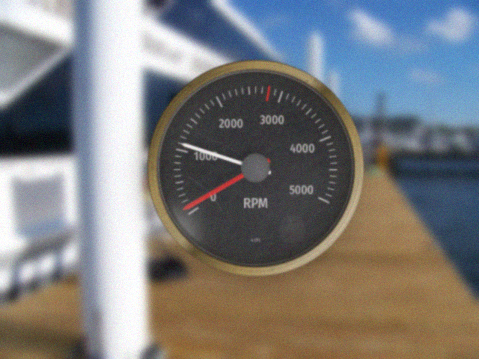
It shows 100 rpm
